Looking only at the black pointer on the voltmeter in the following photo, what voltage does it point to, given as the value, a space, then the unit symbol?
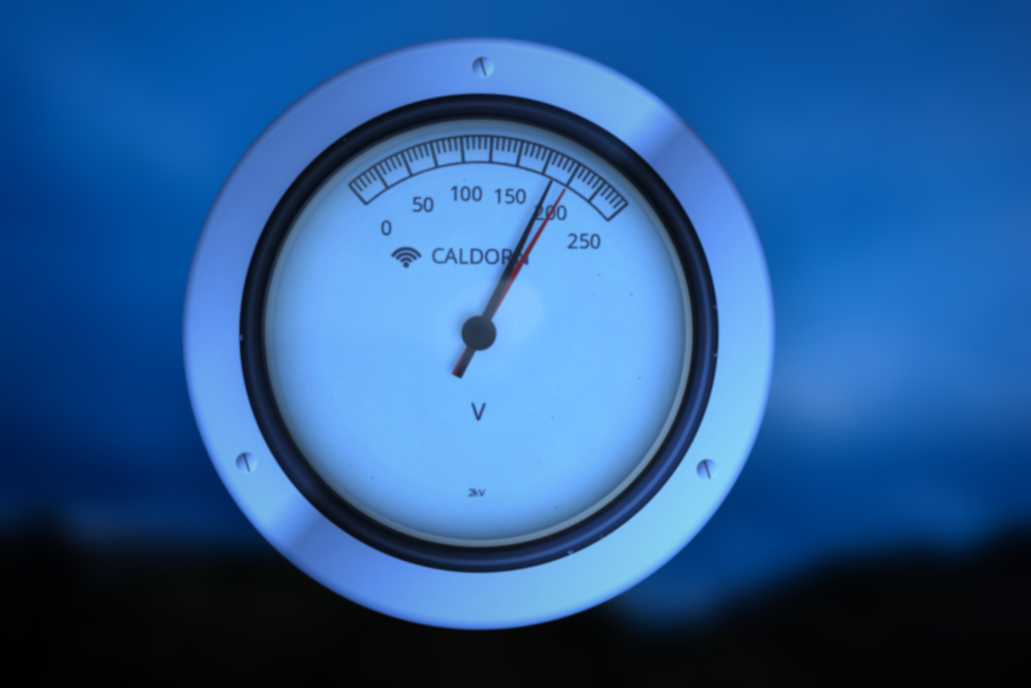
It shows 185 V
